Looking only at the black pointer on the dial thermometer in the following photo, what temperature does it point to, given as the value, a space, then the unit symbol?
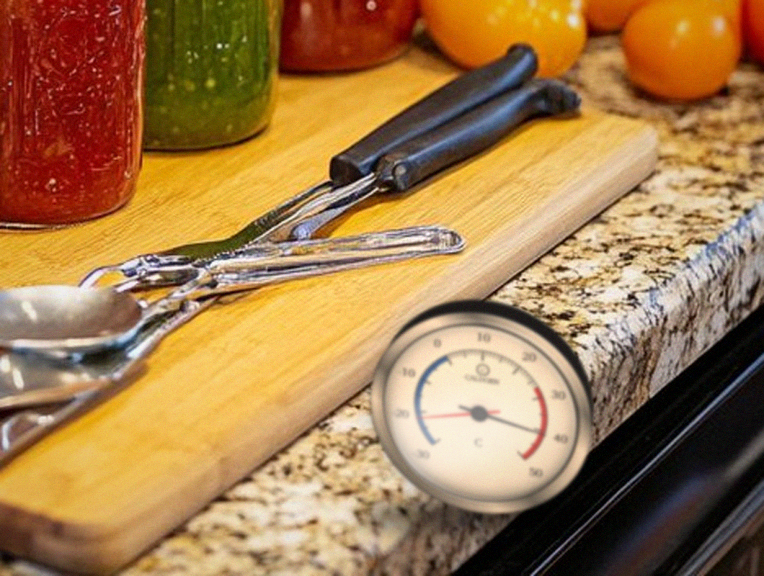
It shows 40 °C
